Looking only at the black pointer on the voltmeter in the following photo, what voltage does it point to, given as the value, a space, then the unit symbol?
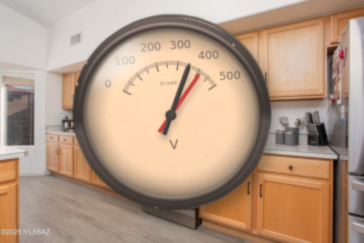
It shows 350 V
